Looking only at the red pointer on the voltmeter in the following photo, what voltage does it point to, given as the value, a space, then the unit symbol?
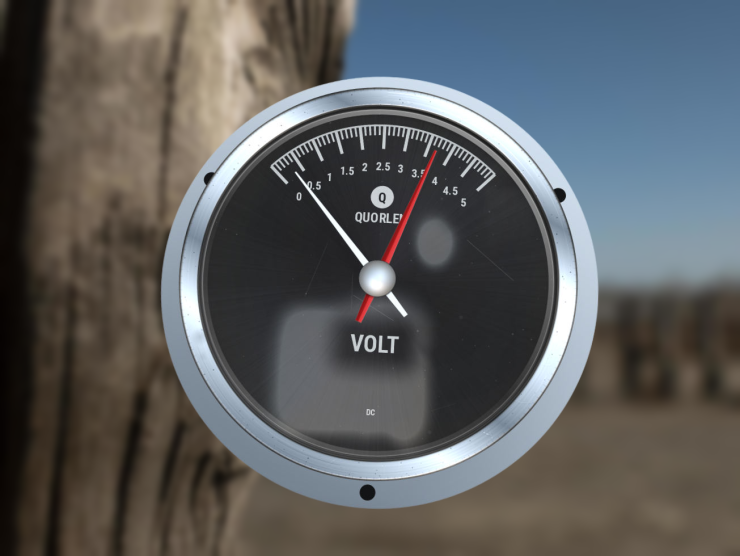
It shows 3.7 V
